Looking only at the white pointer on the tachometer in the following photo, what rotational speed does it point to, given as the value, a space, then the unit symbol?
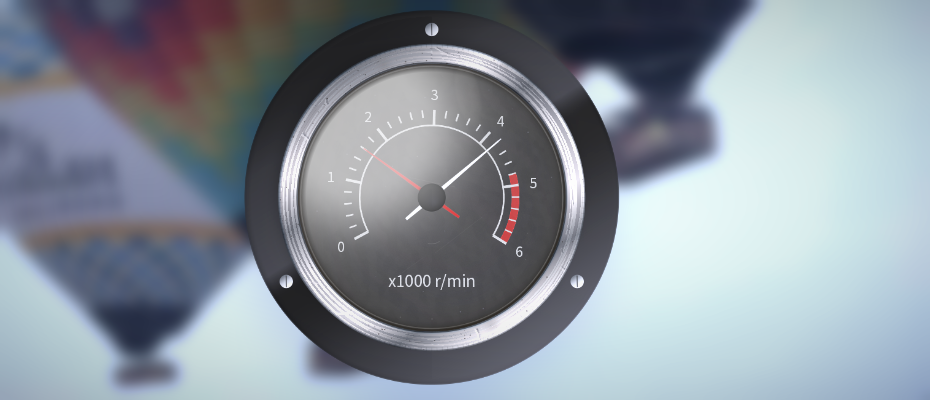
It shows 4200 rpm
